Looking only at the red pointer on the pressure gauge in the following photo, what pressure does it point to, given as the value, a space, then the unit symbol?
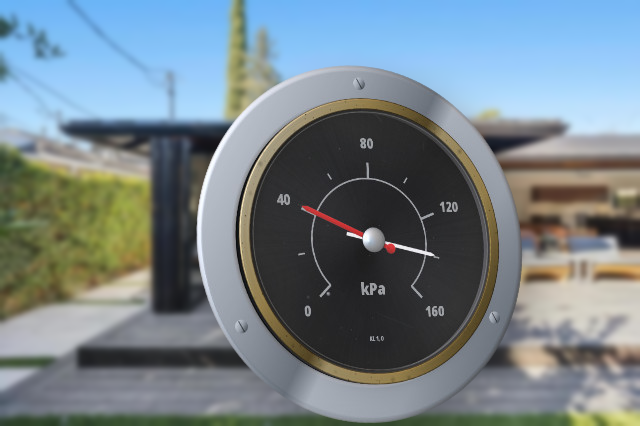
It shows 40 kPa
